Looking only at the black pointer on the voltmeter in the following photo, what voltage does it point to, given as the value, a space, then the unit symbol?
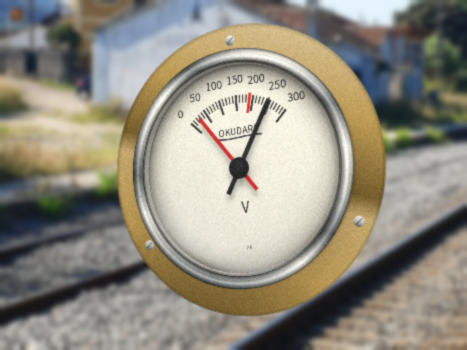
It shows 250 V
